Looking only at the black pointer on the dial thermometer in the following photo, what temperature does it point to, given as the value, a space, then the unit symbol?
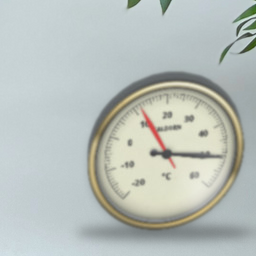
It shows 50 °C
